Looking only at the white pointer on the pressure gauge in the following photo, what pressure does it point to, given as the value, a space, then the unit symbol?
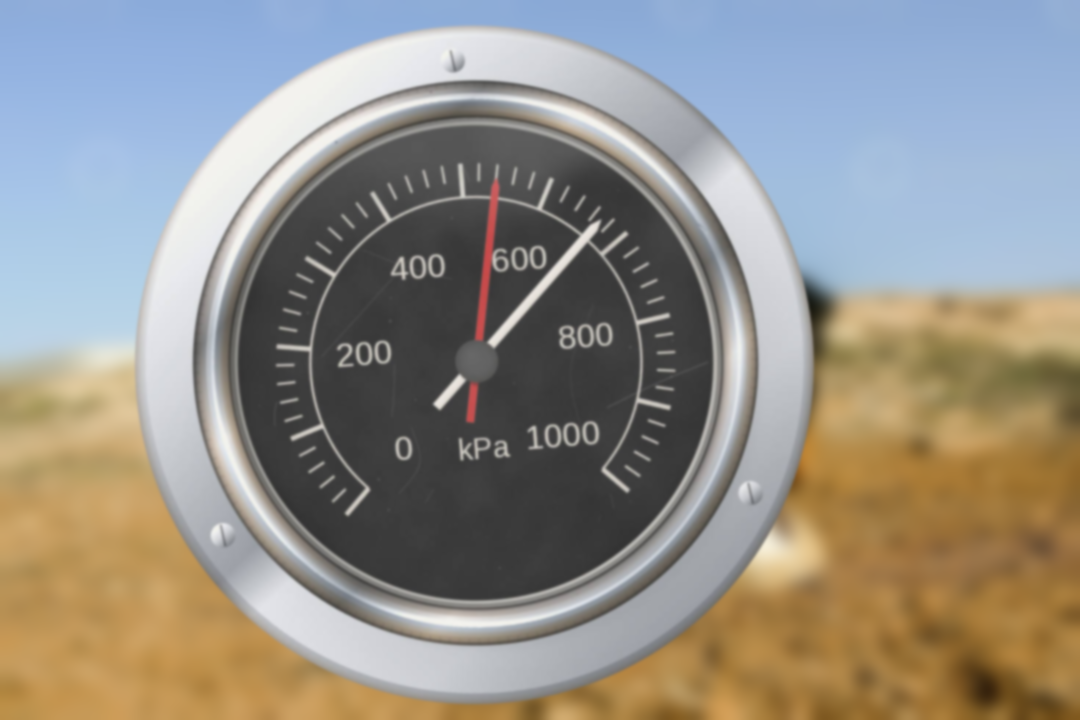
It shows 670 kPa
